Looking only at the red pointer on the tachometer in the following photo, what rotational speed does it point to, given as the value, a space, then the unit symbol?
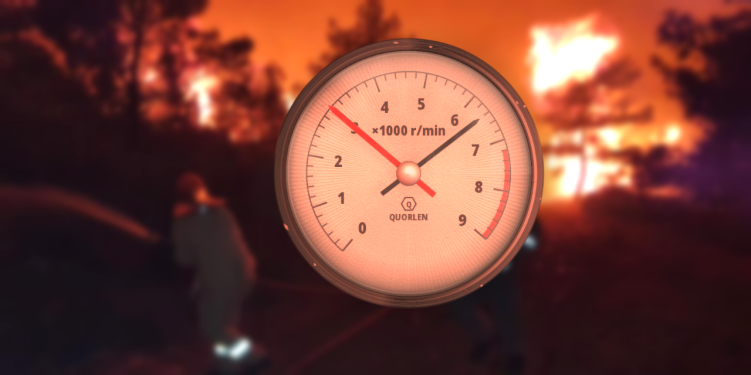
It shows 3000 rpm
